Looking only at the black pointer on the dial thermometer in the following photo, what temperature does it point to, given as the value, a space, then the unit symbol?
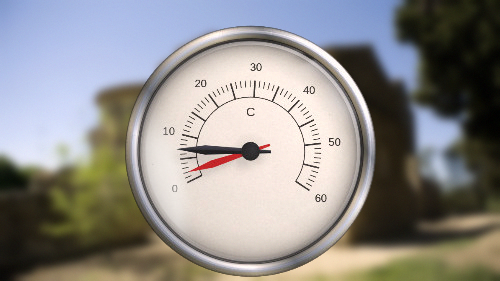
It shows 7 °C
